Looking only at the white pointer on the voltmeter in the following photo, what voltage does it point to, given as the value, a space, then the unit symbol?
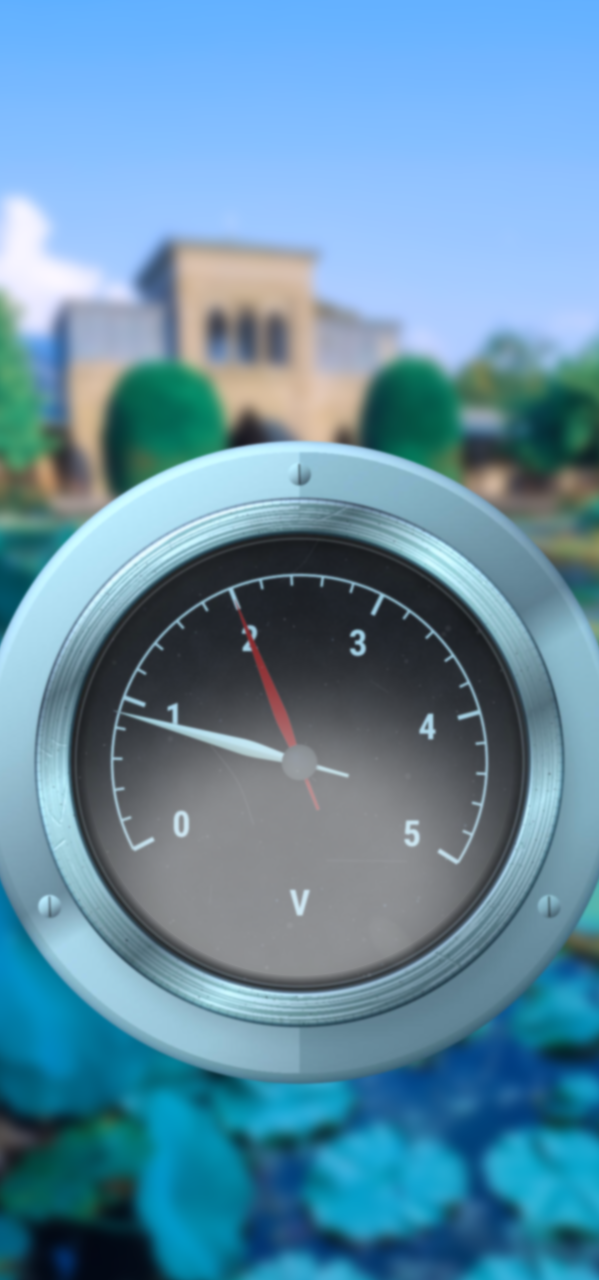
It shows 0.9 V
